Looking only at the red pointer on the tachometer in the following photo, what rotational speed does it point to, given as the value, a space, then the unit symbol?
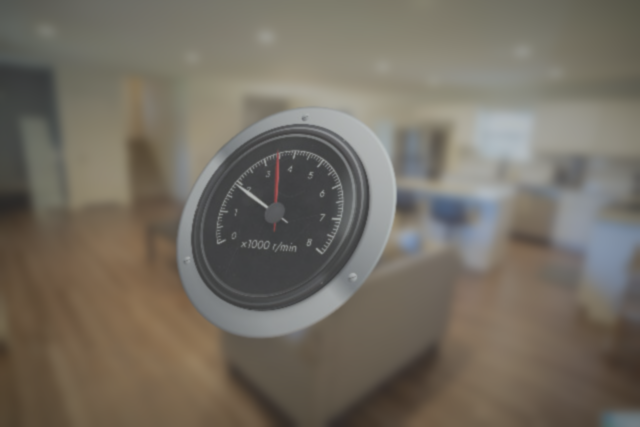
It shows 3500 rpm
